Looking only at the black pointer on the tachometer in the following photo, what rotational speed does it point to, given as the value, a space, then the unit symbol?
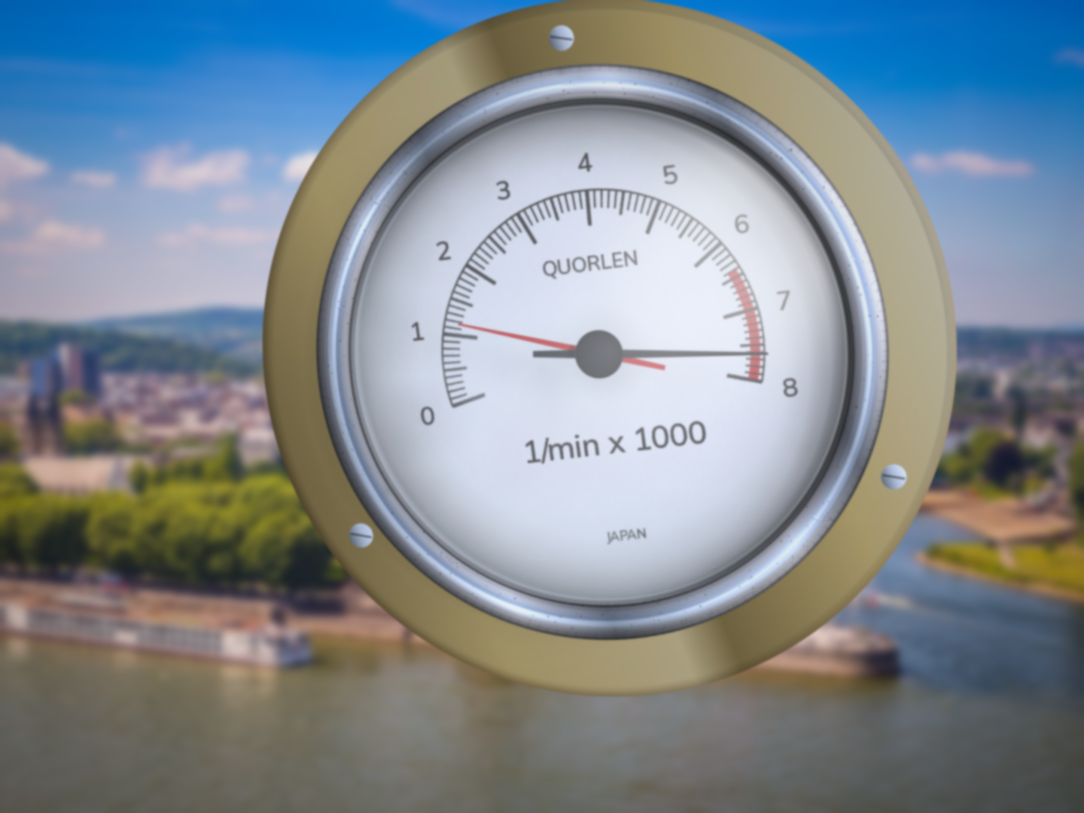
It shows 7600 rpm
